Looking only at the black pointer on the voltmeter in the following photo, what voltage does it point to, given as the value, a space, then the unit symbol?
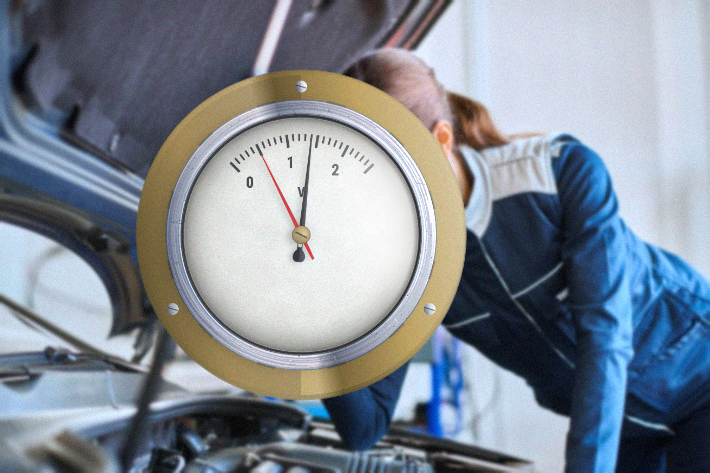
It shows 1.4 V
